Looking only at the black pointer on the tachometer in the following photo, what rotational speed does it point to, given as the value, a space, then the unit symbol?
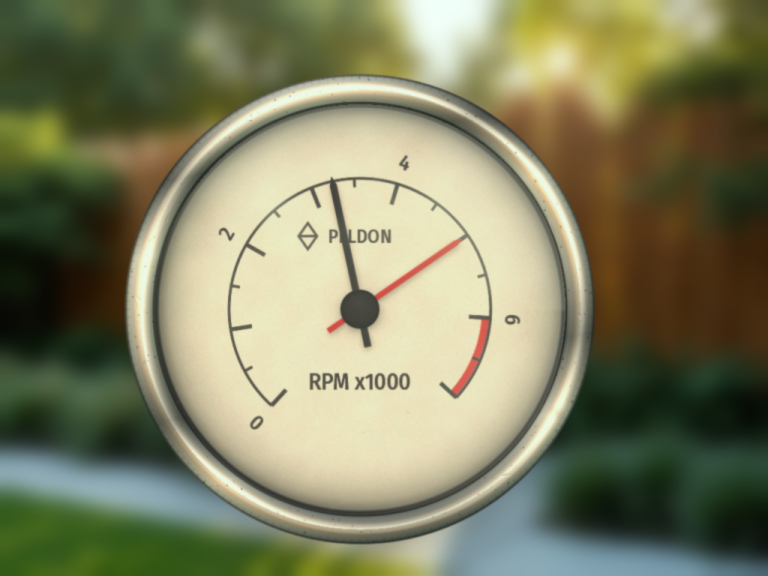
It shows 3250 rpm
